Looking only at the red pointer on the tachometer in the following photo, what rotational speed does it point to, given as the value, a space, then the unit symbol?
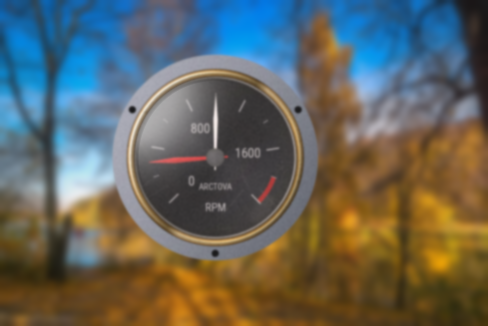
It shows 300 rpm
